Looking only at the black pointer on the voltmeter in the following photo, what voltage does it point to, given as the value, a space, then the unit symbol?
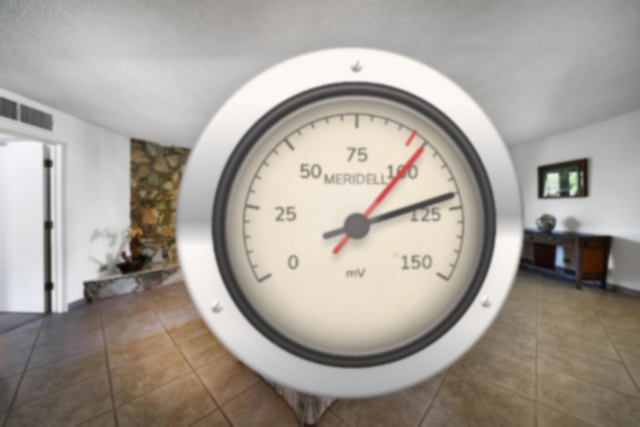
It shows 120 mV
